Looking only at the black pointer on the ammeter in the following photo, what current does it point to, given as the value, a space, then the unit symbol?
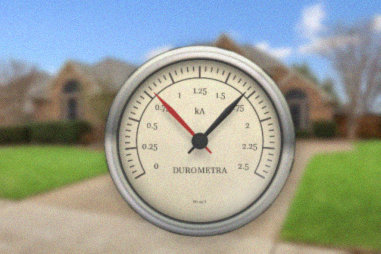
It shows 1.7 kA
